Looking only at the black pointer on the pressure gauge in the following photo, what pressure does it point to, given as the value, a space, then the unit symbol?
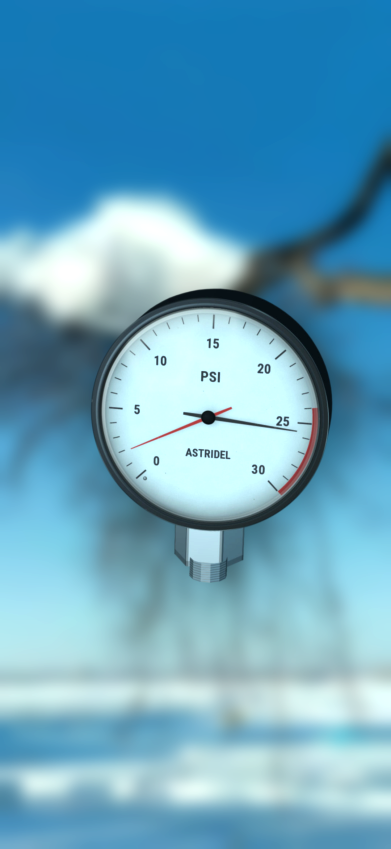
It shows 25.5 psi
